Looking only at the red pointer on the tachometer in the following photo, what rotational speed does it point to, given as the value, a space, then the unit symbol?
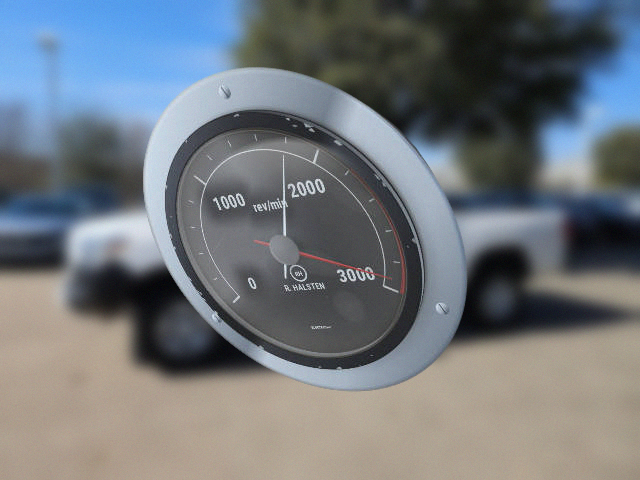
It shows 2900 rpm
